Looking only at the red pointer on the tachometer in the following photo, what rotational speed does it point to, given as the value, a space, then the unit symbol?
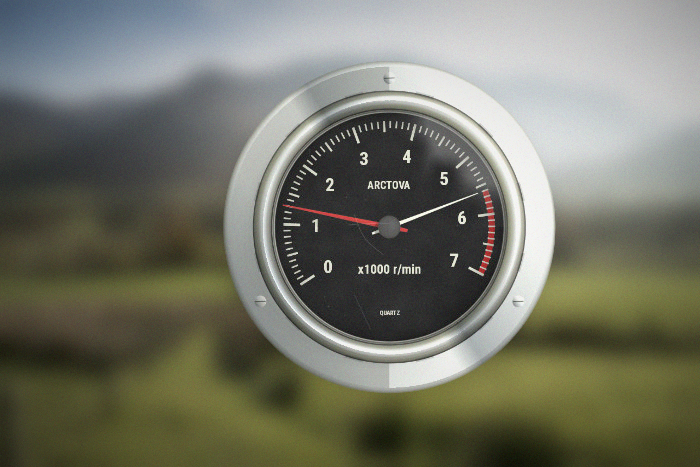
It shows 1300 rpm
